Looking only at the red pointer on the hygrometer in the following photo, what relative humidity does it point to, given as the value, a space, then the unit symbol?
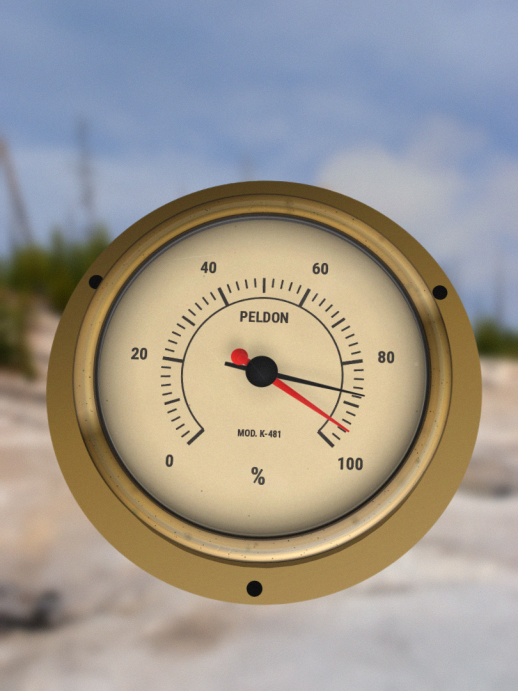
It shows 96 %
